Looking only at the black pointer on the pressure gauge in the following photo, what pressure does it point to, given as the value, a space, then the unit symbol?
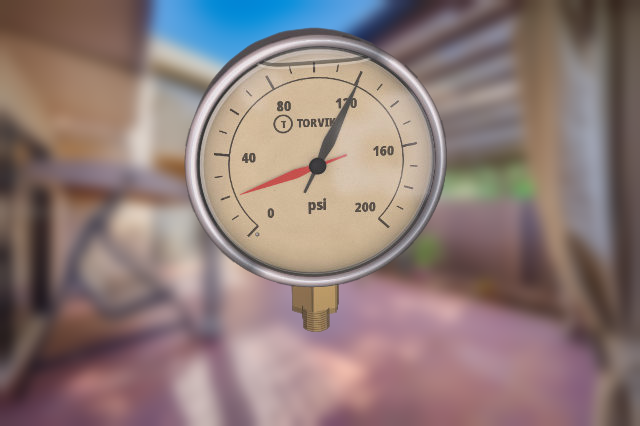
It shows 120 psi
